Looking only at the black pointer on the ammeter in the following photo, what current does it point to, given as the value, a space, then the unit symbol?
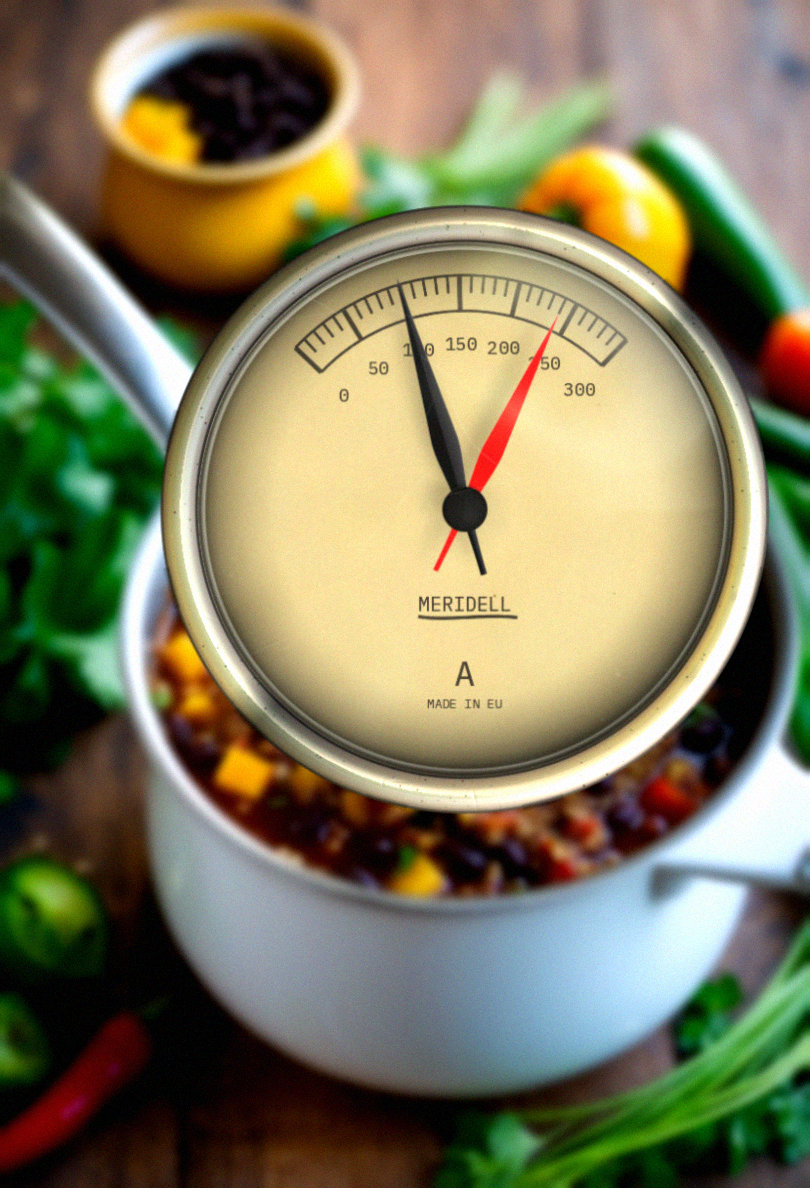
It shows 100 A
